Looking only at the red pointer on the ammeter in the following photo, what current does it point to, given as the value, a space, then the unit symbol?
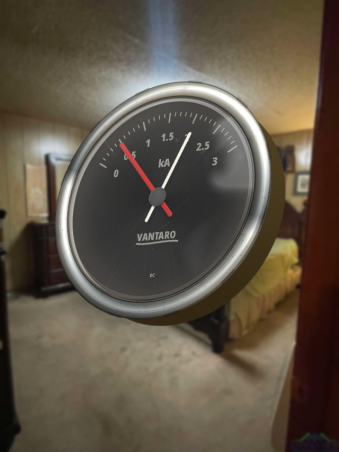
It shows 0.5 kA
